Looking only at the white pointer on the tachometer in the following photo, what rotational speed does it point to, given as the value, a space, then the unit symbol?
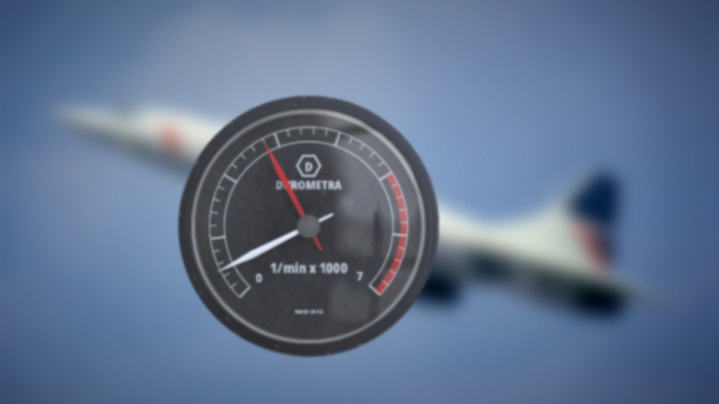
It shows 500 rpm
